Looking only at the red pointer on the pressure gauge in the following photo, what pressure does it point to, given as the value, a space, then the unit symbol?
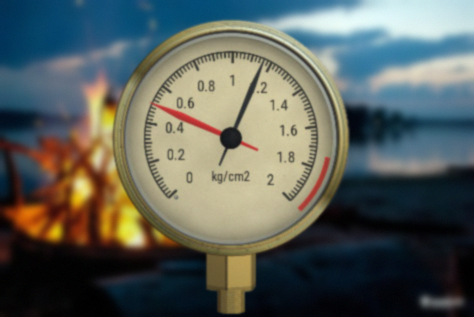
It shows 0.5 kg/cm²
